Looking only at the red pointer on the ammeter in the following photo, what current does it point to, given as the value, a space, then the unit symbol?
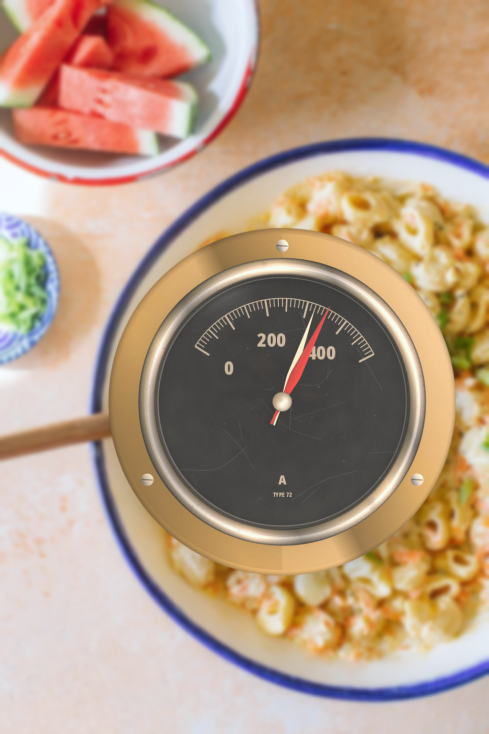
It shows 350 A
